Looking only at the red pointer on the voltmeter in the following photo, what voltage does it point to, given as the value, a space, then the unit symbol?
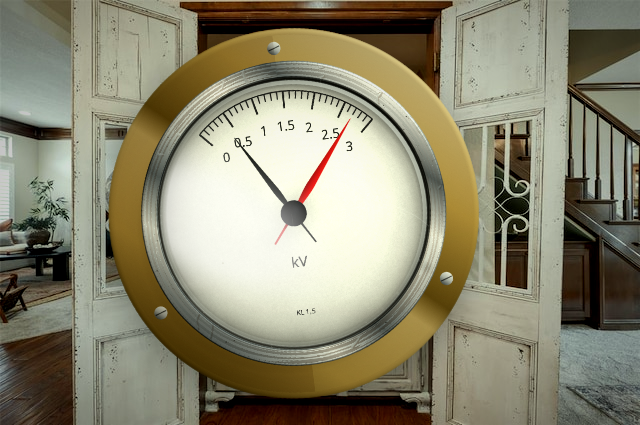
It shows 2.7 kV
